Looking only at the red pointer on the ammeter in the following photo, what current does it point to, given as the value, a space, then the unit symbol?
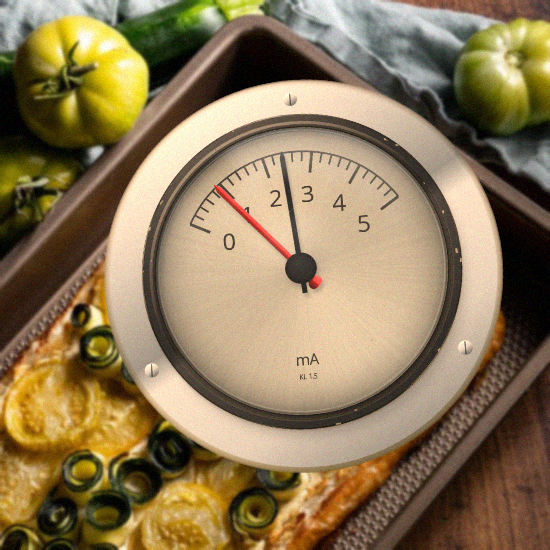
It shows 0.9 mA
